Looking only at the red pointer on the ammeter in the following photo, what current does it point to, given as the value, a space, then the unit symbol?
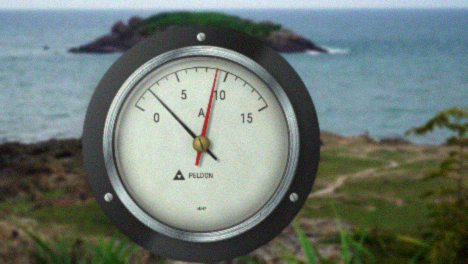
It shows 9 A
